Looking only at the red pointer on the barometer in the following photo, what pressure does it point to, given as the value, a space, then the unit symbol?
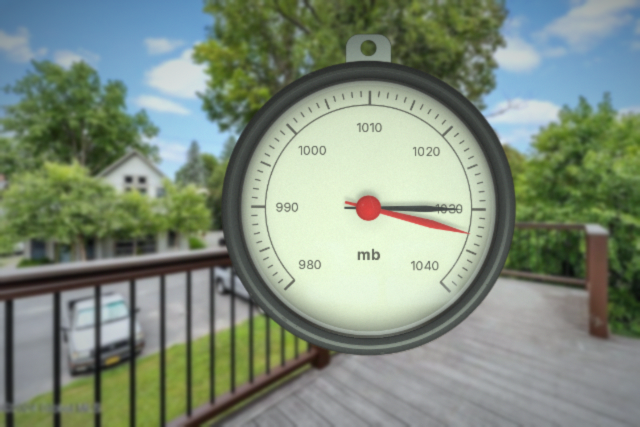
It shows 1033 mbar
